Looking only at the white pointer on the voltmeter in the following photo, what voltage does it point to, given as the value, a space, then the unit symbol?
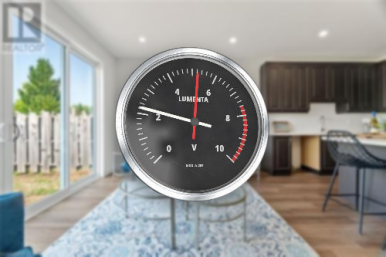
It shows 2.2 V
